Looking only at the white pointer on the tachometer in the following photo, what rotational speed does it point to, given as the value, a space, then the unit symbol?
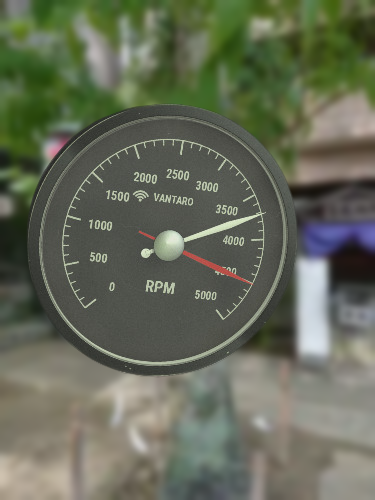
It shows 3700 rpm
